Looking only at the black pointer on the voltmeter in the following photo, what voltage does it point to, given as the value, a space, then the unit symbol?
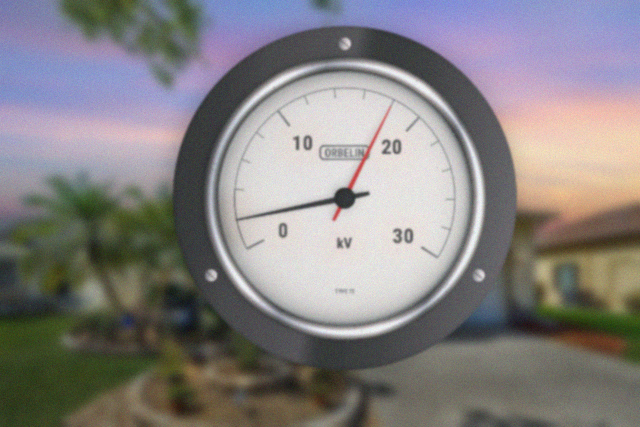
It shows 2 kV
